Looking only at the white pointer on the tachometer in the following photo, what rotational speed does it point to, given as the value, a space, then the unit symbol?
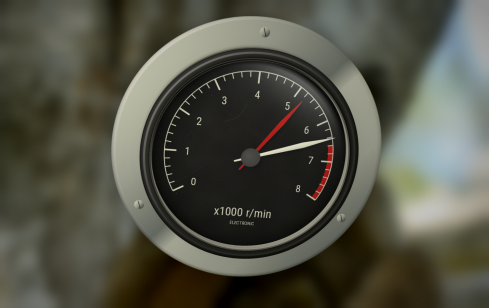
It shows 6400 rpm
